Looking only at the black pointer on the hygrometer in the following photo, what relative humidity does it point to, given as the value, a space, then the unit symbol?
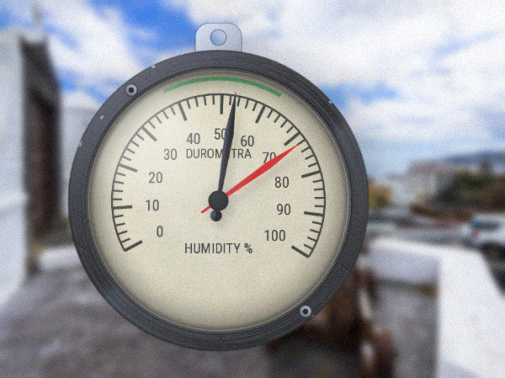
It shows 53 %
